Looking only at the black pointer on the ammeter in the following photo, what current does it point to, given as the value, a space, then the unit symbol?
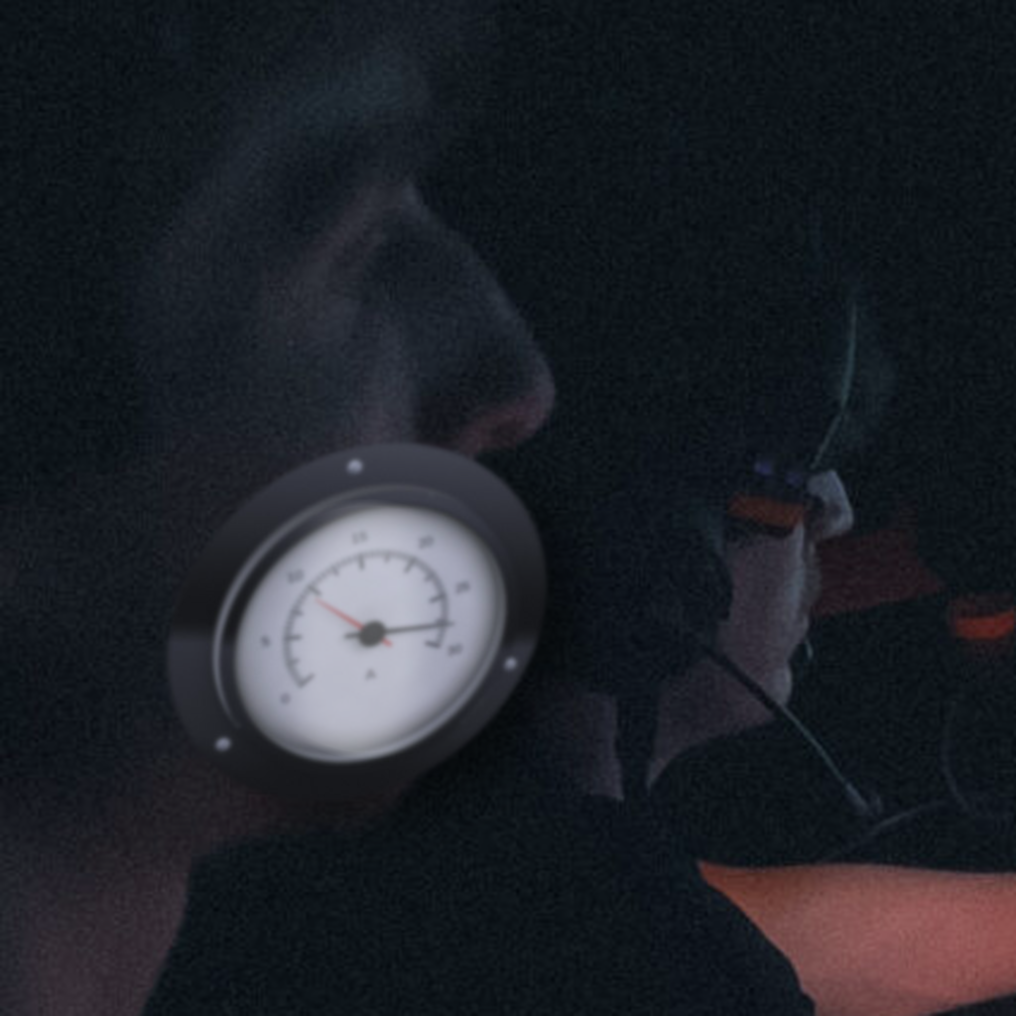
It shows 27.5 A
